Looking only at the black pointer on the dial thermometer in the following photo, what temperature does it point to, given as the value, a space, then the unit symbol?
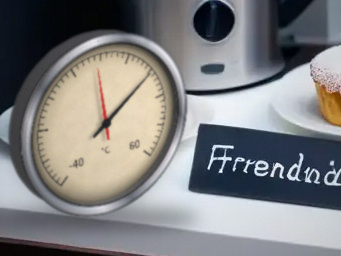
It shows 30 °C
